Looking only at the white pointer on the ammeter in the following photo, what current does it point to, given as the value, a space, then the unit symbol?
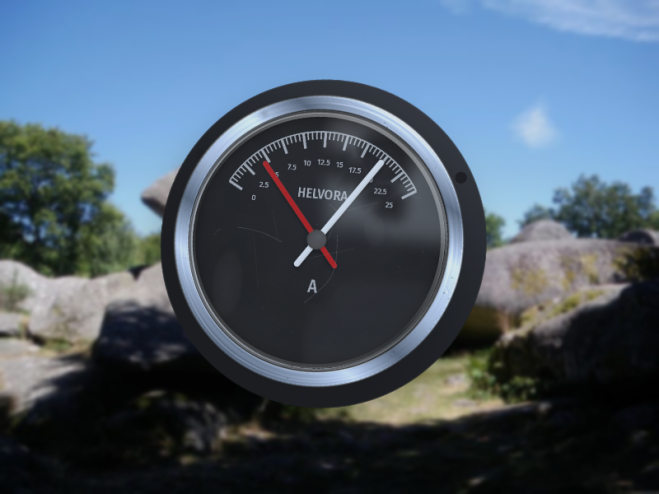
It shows 20 A
